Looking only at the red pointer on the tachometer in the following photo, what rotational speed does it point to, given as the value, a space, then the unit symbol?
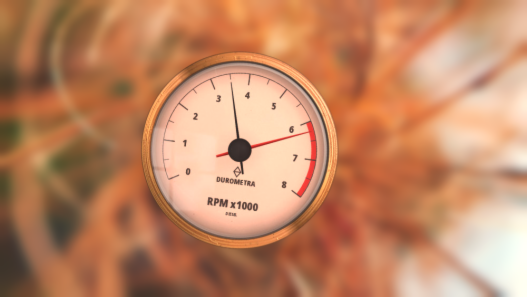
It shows 6250 rpm
